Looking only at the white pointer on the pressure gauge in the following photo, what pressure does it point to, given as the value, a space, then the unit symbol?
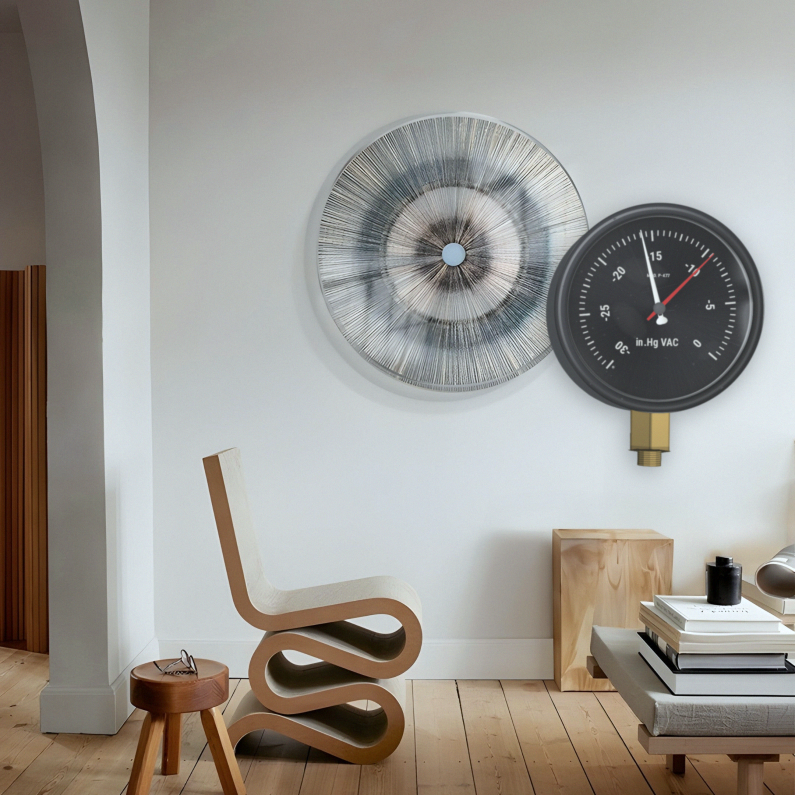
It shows -16 inHg
